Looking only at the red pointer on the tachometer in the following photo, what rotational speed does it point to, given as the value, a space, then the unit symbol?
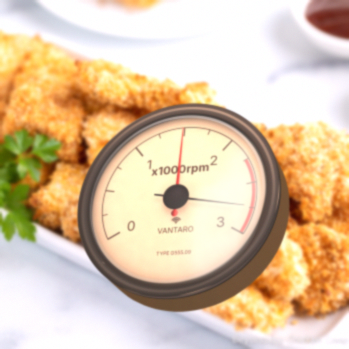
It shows 1500 rpm
